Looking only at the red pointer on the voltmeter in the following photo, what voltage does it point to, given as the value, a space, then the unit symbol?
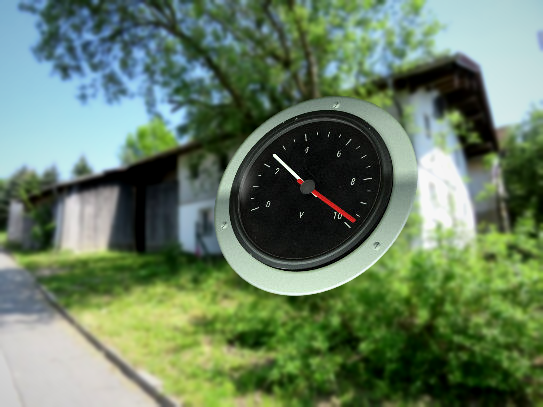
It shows 9.75 V
